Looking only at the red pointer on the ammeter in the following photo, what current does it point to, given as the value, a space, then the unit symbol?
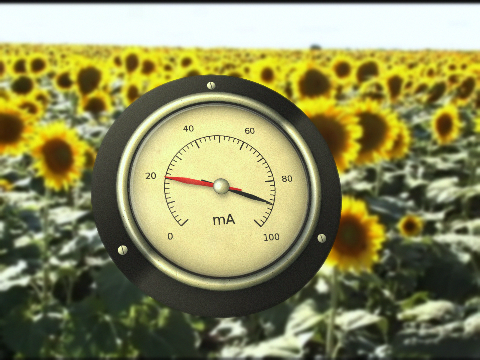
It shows 20 mA
